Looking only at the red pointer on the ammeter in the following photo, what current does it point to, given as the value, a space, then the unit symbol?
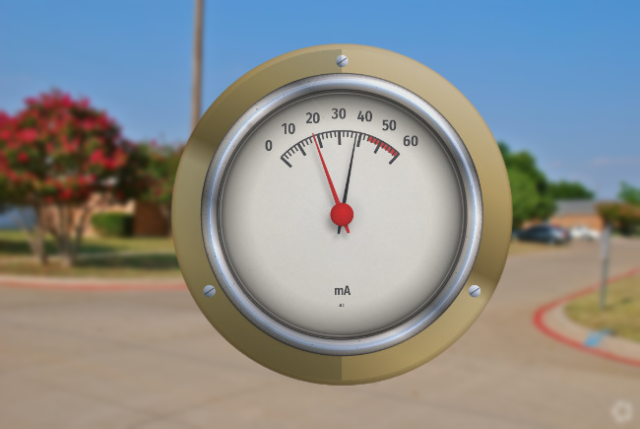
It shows 18 mA
